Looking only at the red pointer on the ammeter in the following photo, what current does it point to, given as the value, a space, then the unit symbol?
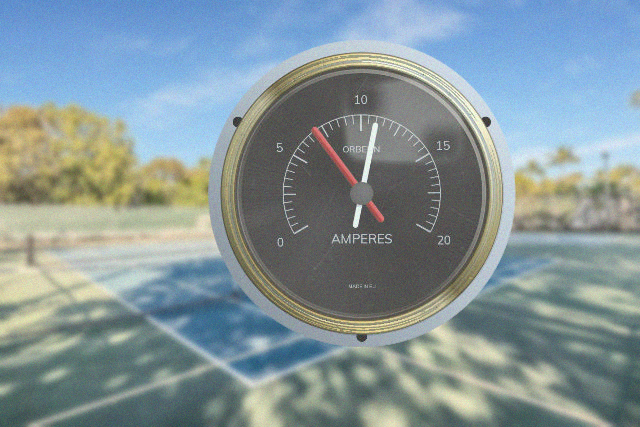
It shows 7 A
